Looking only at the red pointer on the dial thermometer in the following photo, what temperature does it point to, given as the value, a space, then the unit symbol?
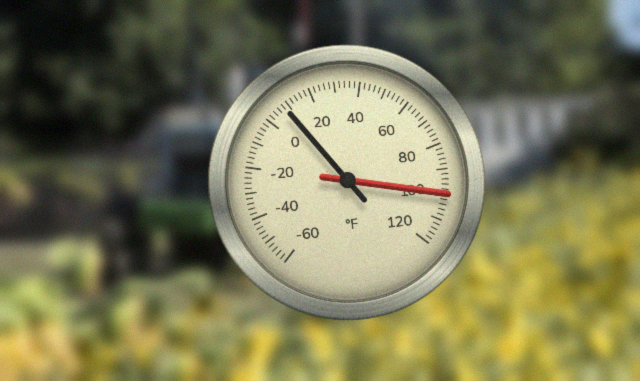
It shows 100 °F
